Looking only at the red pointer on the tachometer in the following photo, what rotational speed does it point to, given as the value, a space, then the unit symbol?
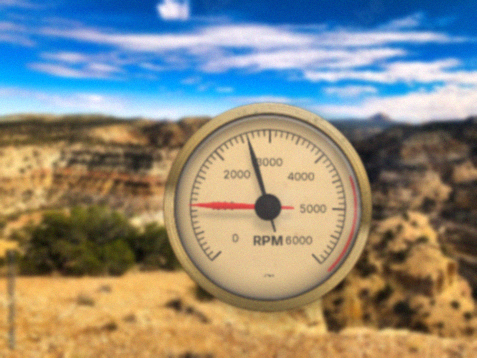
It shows 1000 rpm
